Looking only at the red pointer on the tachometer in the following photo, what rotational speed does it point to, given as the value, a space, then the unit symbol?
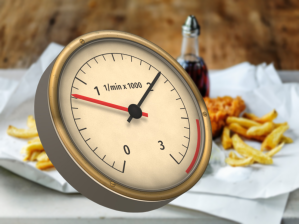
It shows 800 rpm
